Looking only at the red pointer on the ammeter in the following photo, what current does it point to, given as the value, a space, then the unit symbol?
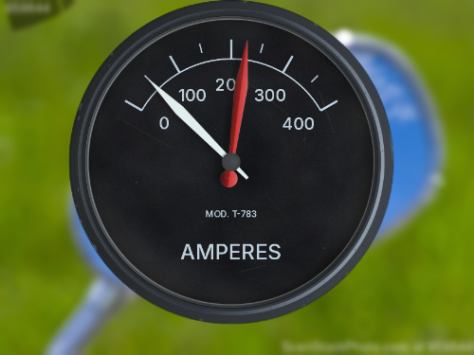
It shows 225 A
